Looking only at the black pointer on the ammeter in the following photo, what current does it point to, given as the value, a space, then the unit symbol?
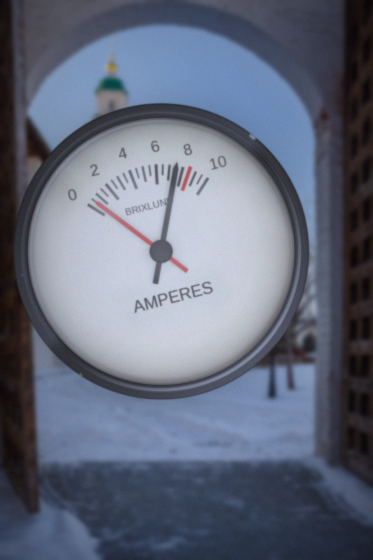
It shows 7.5 A
